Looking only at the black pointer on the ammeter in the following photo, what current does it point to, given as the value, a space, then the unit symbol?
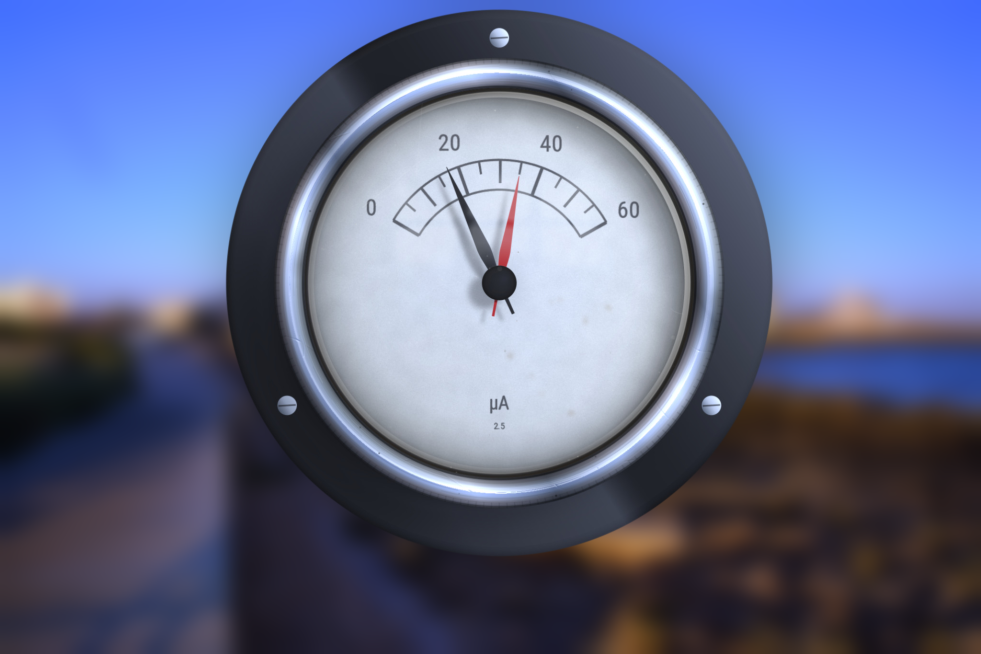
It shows 17.5 µA
